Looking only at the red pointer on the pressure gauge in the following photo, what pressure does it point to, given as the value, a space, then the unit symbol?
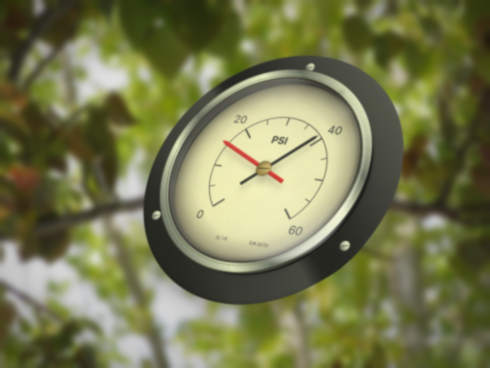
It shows 15 psi
